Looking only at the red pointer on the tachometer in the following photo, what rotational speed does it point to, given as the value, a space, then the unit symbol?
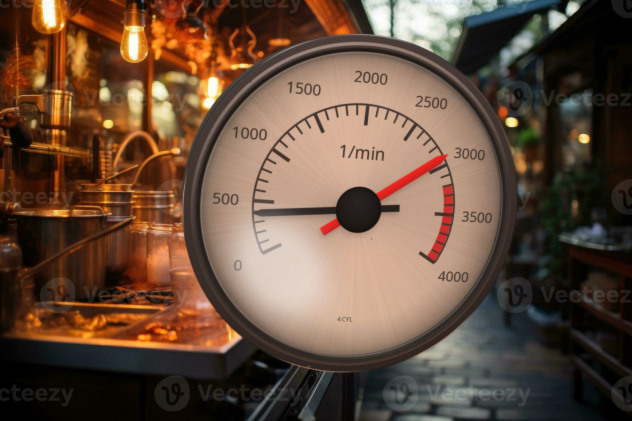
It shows 2900 rpm
